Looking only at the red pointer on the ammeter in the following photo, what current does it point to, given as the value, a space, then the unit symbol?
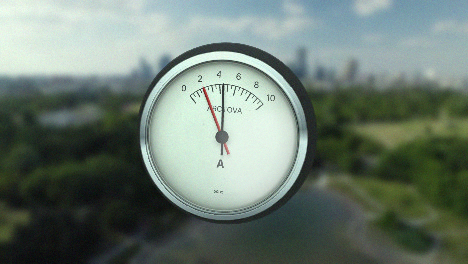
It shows 2 A
